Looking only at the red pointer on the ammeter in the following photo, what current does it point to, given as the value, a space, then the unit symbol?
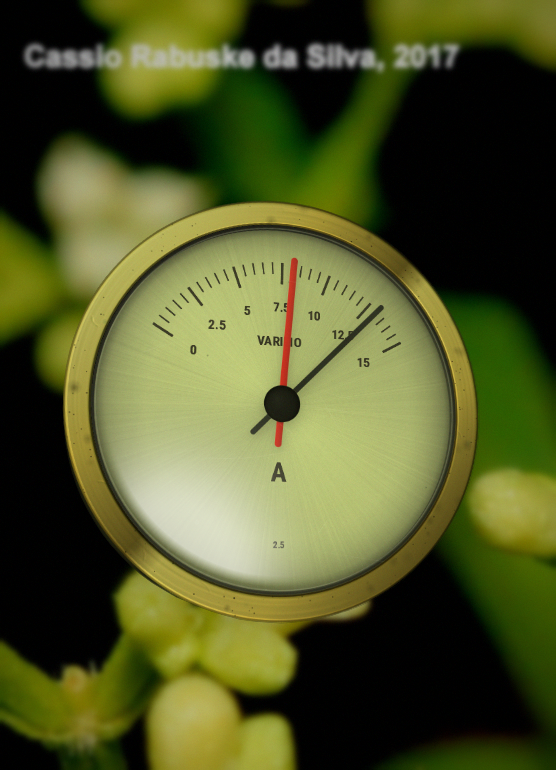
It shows 8 A
